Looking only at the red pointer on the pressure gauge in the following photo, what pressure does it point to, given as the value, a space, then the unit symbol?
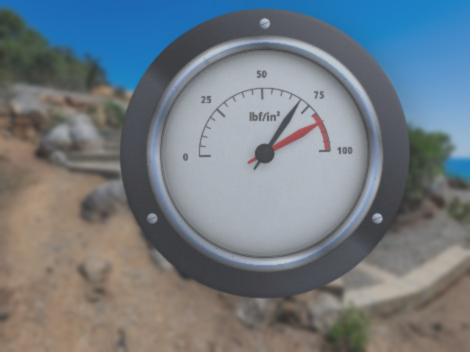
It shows 85 psi
